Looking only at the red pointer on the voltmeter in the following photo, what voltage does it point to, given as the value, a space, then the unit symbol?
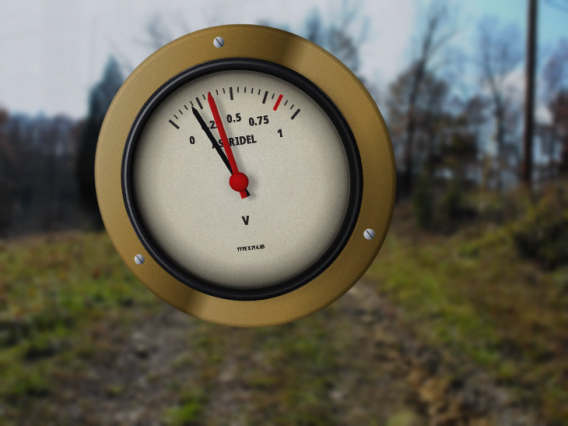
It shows 0.35 V
